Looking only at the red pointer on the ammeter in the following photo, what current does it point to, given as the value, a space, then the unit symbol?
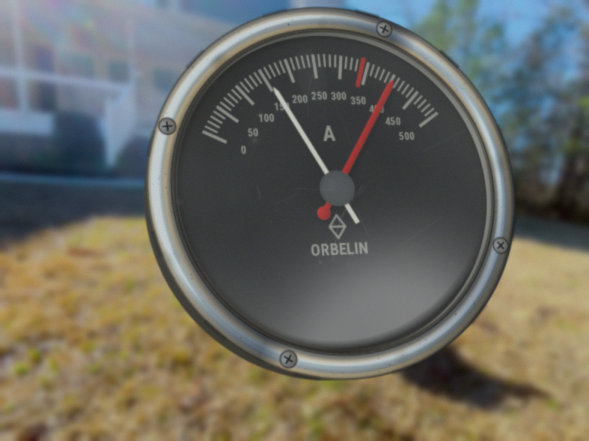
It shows 400 A
